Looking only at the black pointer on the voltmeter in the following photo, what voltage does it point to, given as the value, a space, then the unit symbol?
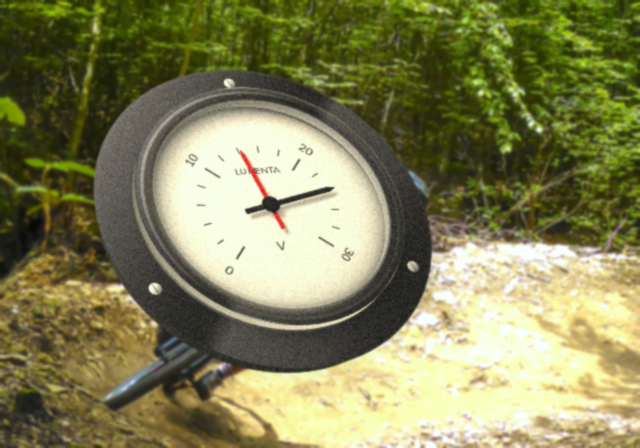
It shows 24 V
